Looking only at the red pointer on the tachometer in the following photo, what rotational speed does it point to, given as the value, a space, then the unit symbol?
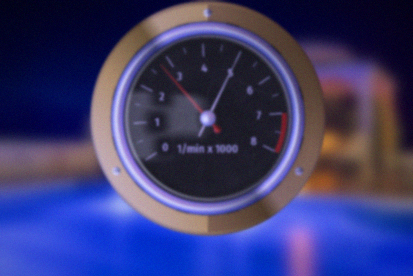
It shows 2750 rpm
